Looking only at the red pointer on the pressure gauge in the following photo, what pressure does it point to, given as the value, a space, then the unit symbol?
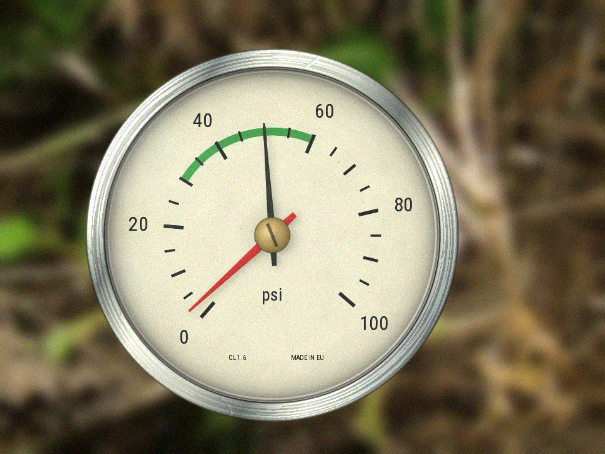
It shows 2.5 psi
